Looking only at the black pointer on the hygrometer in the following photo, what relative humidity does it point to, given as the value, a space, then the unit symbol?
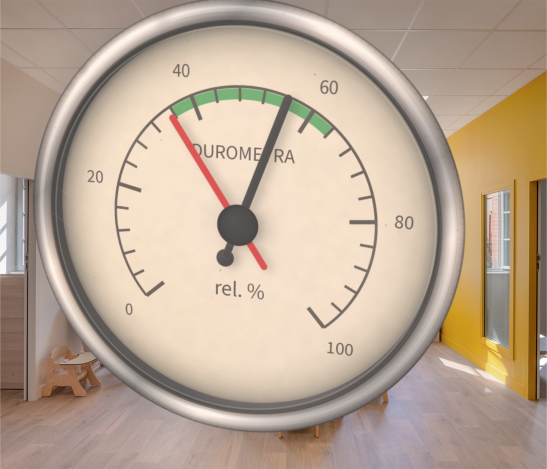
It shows 56 %
